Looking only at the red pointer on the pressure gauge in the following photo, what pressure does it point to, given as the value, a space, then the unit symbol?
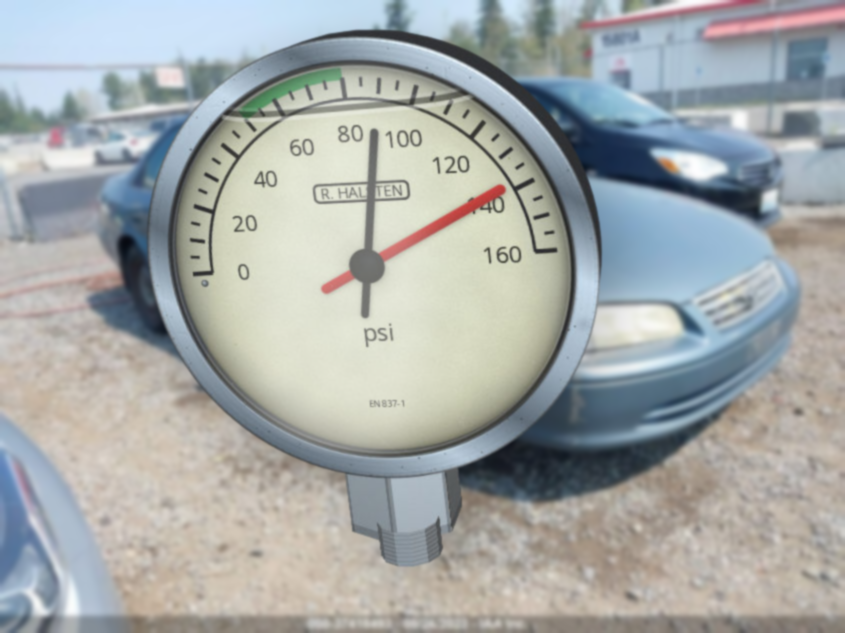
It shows 137.5 psi
